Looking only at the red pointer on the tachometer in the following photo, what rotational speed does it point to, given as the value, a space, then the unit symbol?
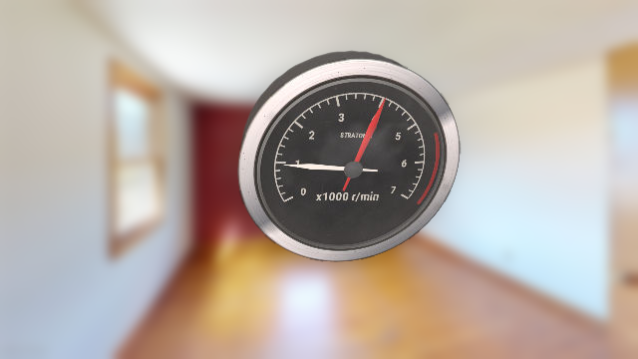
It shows 4000 rpm
